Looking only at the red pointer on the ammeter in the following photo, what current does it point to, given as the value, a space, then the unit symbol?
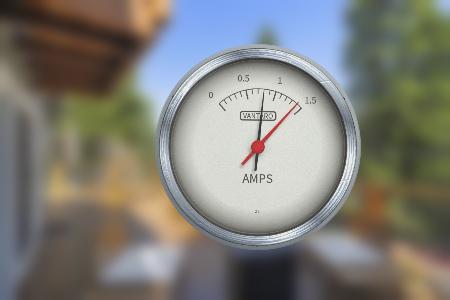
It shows 1.4 A
